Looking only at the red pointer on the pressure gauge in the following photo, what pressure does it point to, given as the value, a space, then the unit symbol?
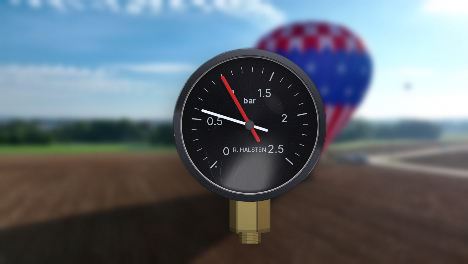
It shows 1 bar
